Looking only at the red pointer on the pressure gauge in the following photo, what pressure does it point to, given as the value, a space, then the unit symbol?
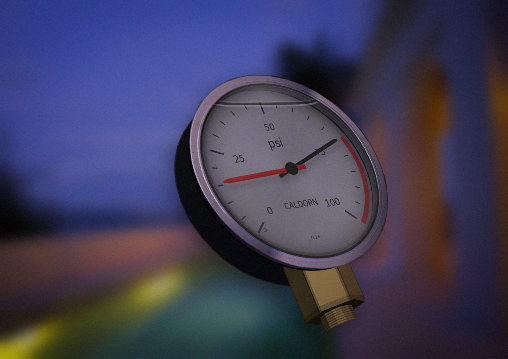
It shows 15 psi
